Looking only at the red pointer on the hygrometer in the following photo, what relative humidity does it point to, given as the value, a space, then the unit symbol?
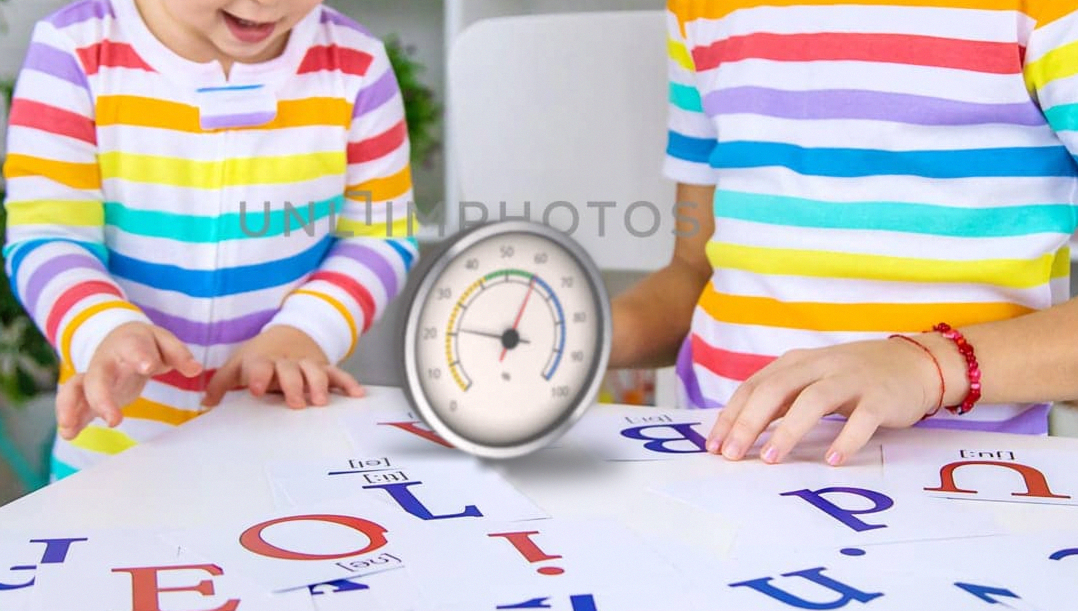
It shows 60 %
